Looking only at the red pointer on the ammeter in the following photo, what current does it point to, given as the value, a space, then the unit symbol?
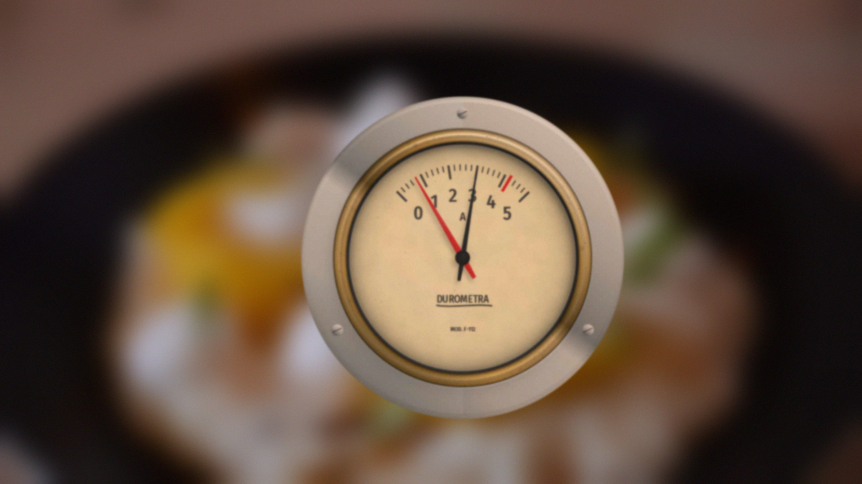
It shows 0.8 A
